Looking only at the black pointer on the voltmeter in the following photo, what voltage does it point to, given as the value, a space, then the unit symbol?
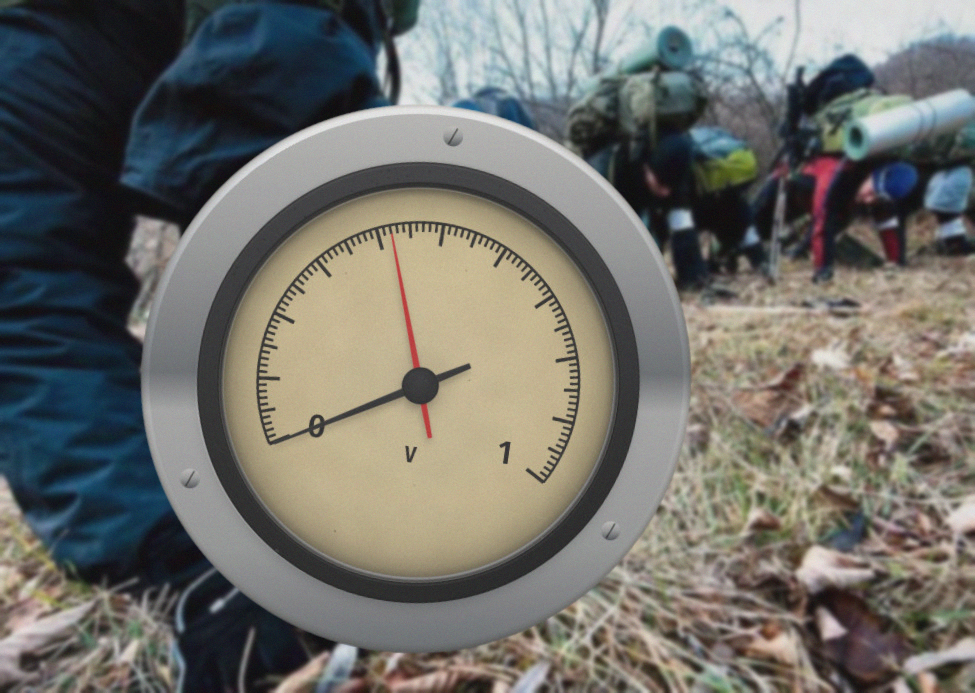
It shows 0 V
